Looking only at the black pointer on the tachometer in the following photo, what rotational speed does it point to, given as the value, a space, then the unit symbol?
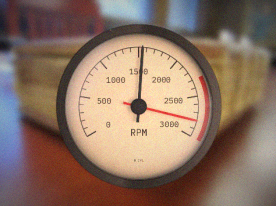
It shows 1550 rpm
